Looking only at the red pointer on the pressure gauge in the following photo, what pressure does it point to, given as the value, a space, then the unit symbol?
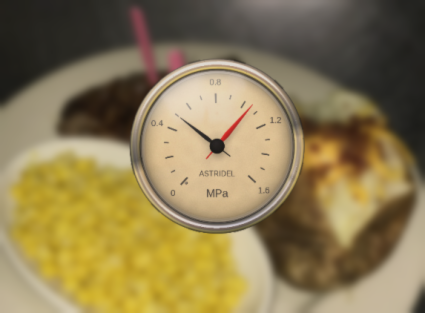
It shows 1.05 MPa
